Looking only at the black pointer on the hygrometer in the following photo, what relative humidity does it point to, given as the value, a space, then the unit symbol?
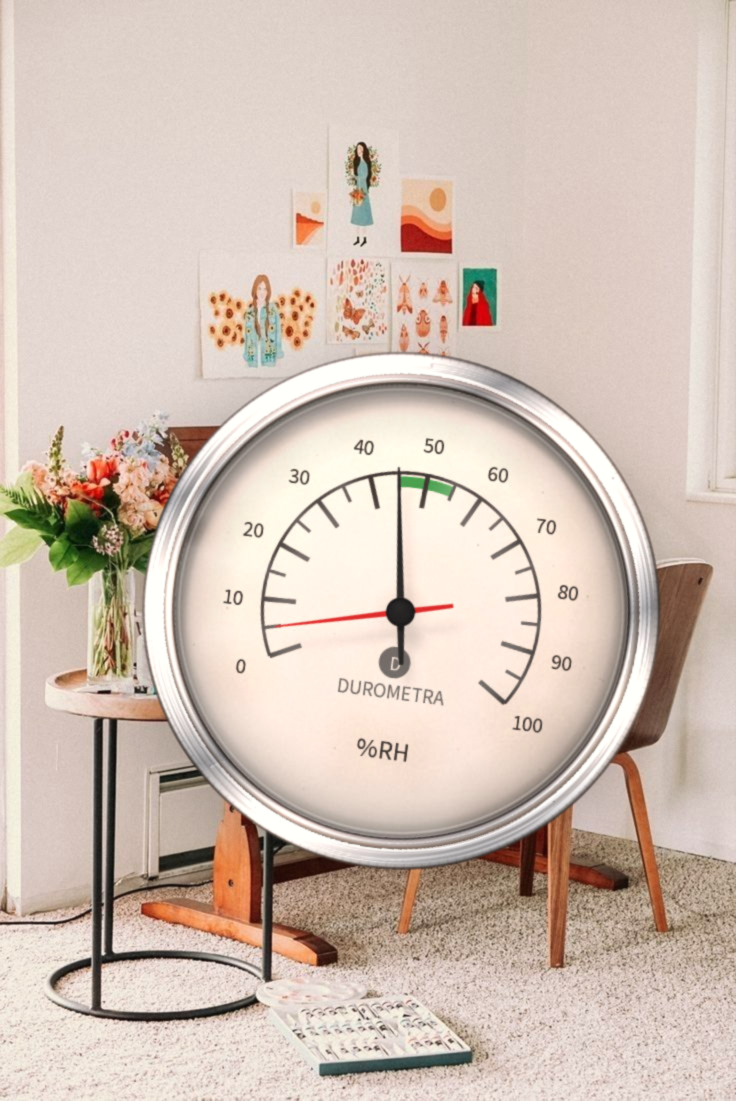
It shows 45 %
